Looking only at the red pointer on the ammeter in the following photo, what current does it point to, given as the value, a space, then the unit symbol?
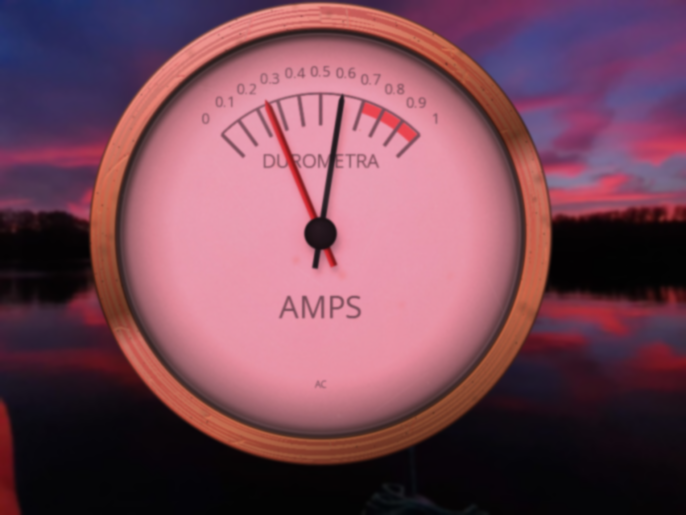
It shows 0.25 A
